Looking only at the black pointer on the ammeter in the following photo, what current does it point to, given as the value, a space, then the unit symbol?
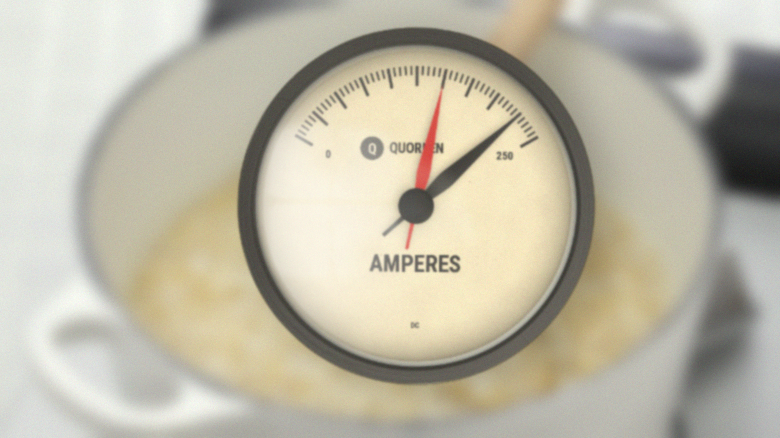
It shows 225 A
